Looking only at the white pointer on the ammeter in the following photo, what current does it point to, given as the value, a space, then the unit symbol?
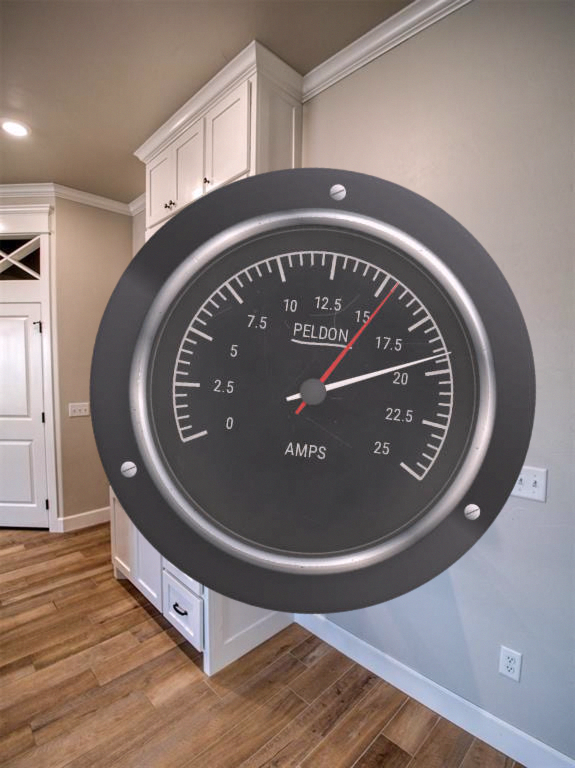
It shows 19.25 A
